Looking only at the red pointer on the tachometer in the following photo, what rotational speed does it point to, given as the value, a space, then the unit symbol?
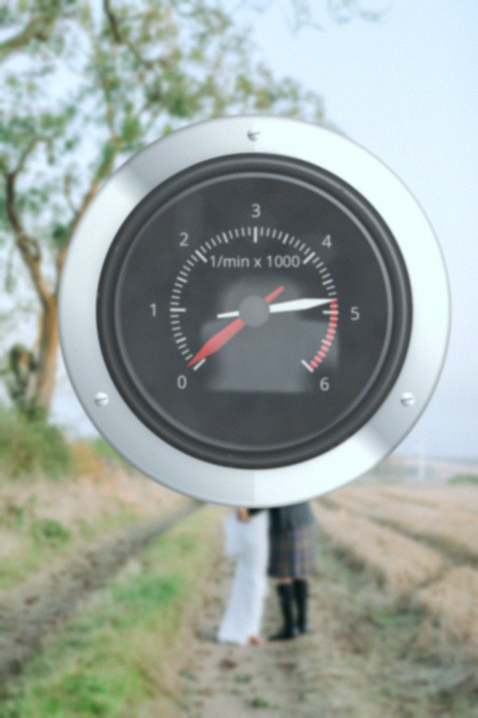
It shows 100 rpm
